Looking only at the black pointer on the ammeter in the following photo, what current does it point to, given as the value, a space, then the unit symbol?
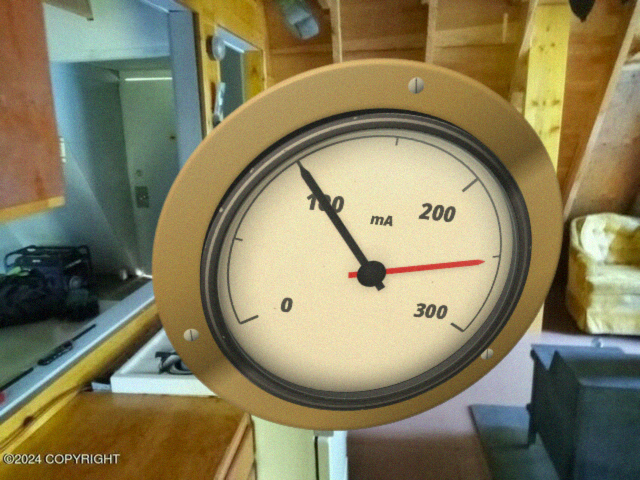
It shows 100 mA
